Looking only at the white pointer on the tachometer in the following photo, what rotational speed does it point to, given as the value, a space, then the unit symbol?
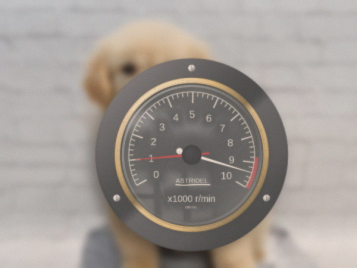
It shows 9400 rpm
